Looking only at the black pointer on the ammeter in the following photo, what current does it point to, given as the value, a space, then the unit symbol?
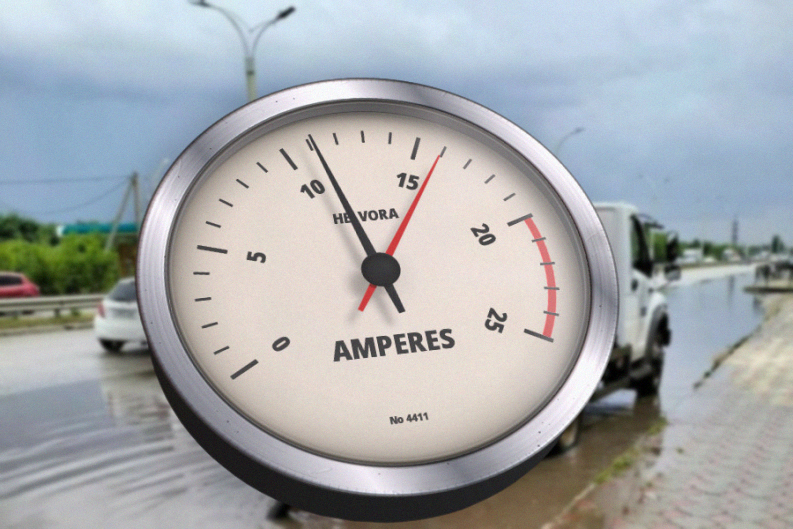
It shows 11 A
